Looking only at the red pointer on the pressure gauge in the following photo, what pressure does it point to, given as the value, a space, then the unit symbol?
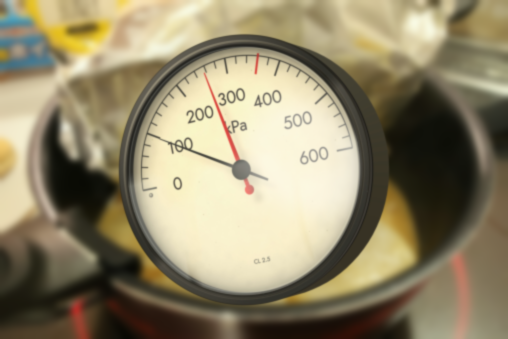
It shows 260 kPa
